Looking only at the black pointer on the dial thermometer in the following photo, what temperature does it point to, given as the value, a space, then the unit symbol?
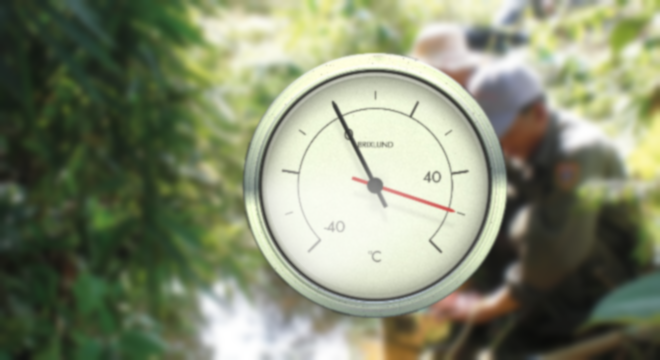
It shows 0 °C
